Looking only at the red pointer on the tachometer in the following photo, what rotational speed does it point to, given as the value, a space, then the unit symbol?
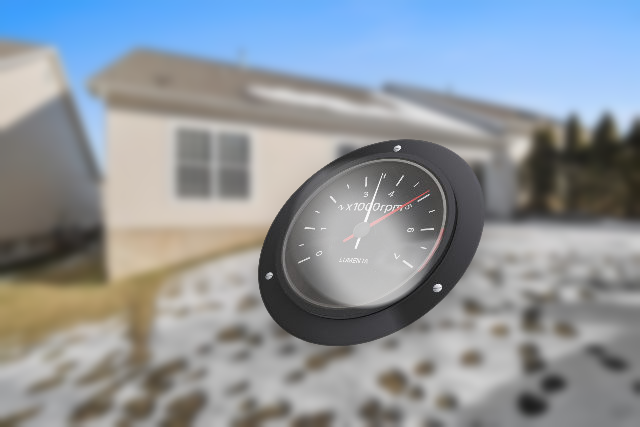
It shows 5000 rpm
